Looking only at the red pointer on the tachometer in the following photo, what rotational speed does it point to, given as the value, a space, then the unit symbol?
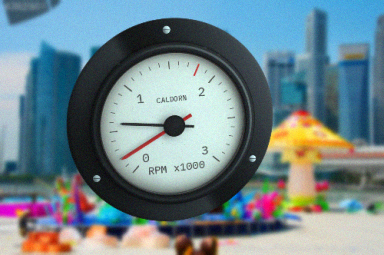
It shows 200 rpm
